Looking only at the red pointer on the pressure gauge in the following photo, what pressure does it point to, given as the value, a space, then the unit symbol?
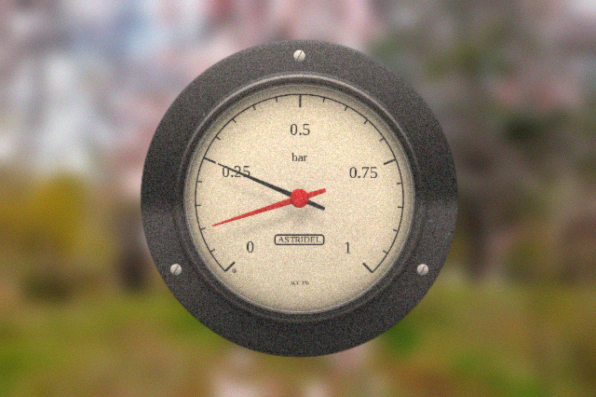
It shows 0.1 bar
